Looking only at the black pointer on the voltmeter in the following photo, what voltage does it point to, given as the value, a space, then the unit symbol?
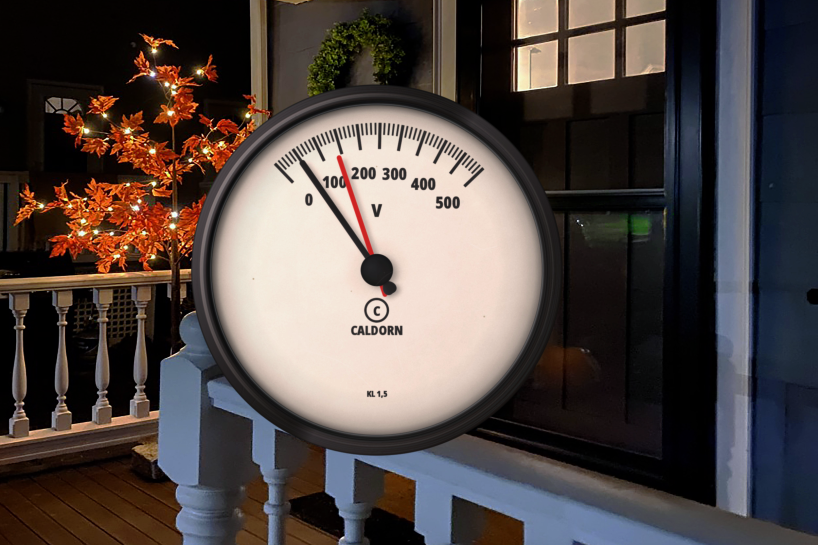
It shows 50 V
